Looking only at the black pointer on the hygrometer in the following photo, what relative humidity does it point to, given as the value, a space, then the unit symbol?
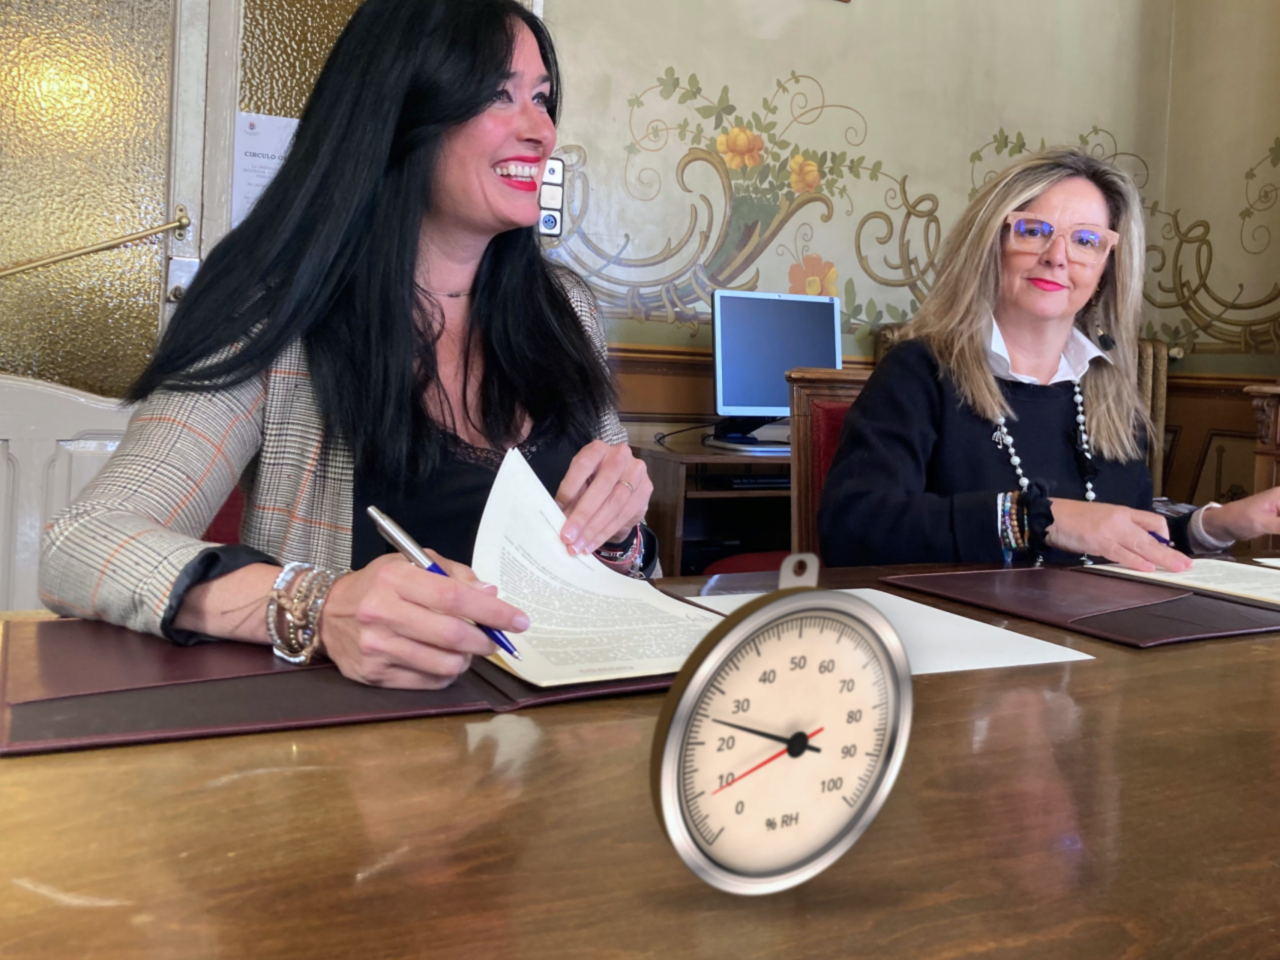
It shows 25 %
